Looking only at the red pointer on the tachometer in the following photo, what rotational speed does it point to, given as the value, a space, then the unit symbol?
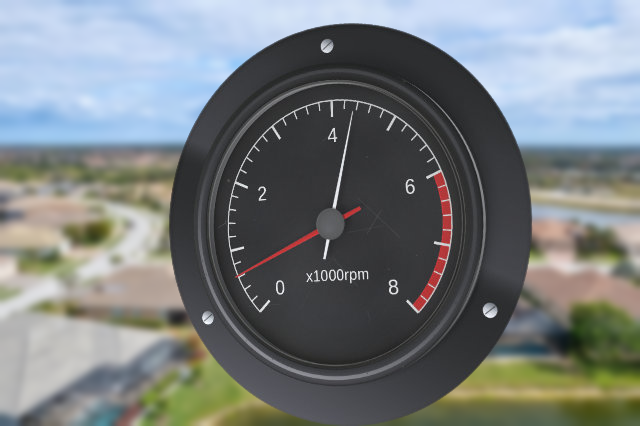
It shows 600 rpm
